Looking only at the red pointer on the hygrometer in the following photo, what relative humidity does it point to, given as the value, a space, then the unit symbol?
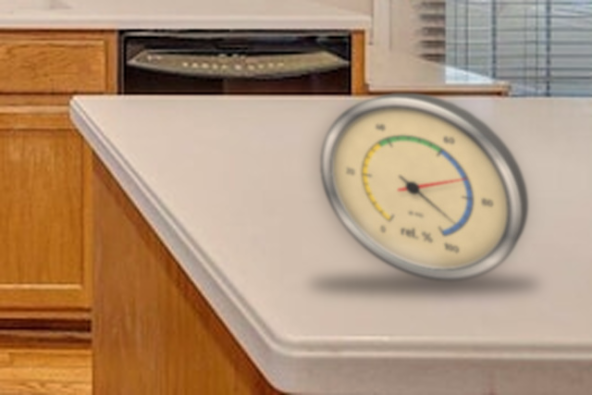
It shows 72 %
